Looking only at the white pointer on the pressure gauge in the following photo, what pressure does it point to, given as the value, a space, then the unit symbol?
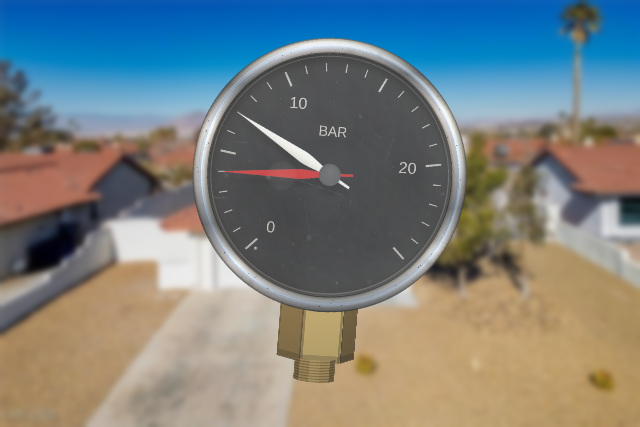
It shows 7 bar
